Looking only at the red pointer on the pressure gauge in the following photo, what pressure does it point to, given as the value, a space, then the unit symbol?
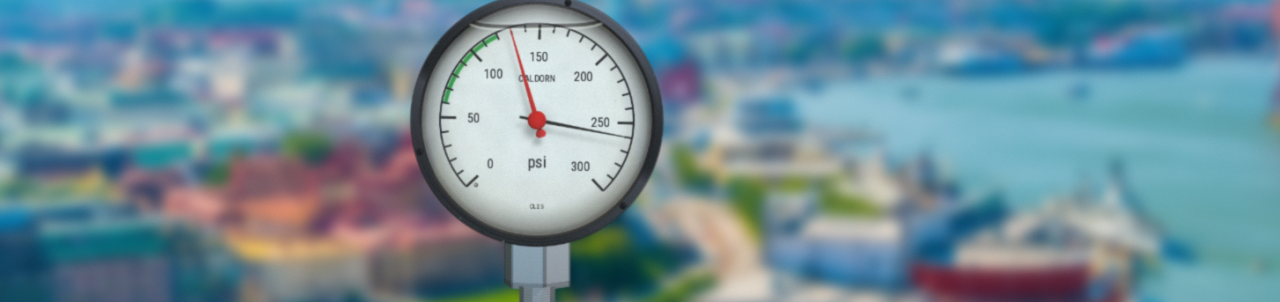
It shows 130 psi
